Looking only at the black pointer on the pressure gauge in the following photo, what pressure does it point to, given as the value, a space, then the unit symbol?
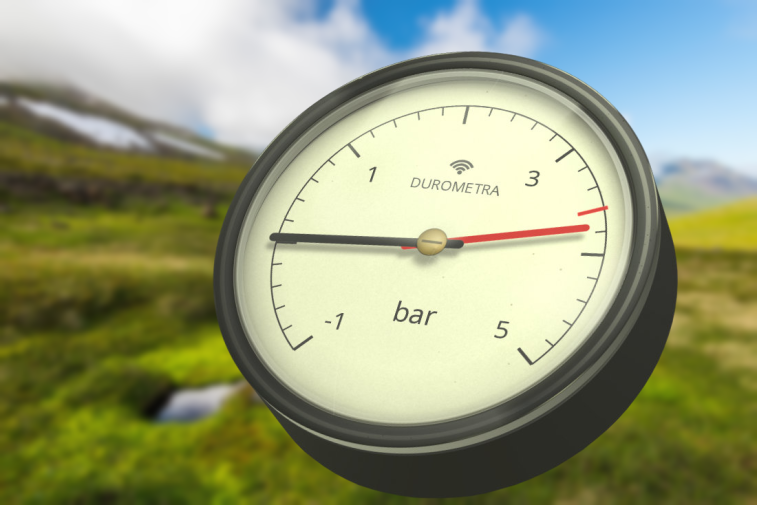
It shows 0 bar
